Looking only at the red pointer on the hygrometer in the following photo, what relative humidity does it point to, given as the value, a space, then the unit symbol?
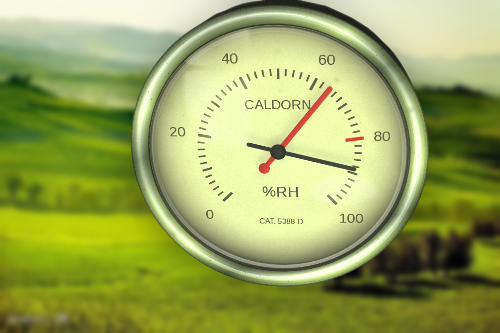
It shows 64 %
